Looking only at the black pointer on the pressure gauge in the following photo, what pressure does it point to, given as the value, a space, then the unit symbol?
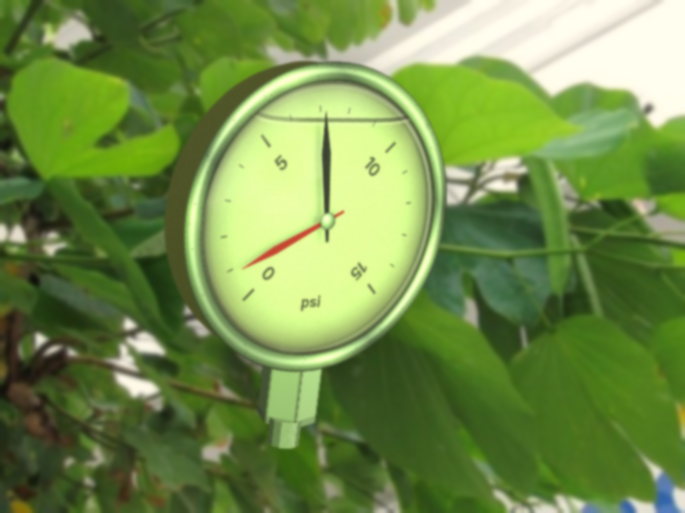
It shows 7 psi
